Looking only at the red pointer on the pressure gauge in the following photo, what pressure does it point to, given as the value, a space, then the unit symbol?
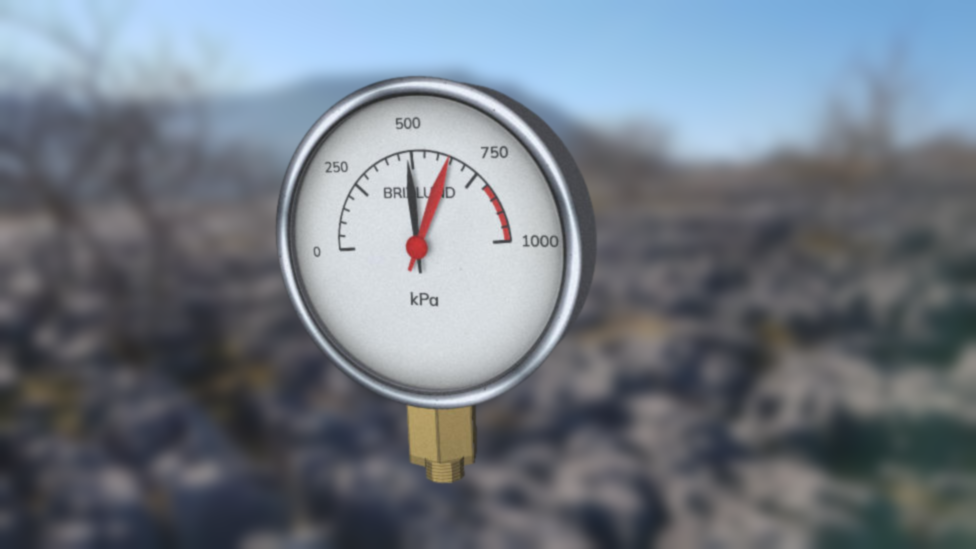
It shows 650 kPa
